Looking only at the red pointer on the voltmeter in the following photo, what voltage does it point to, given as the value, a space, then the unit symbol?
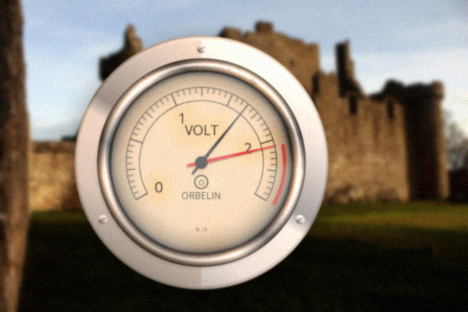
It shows 2.05 V
